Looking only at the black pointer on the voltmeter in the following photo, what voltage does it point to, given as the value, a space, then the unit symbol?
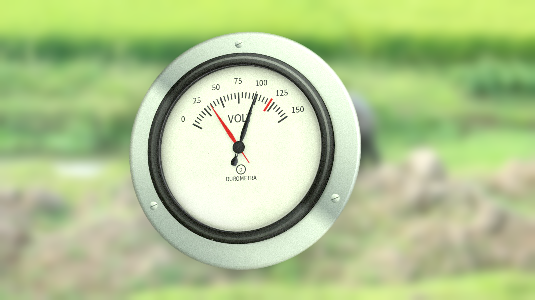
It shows 100 V
